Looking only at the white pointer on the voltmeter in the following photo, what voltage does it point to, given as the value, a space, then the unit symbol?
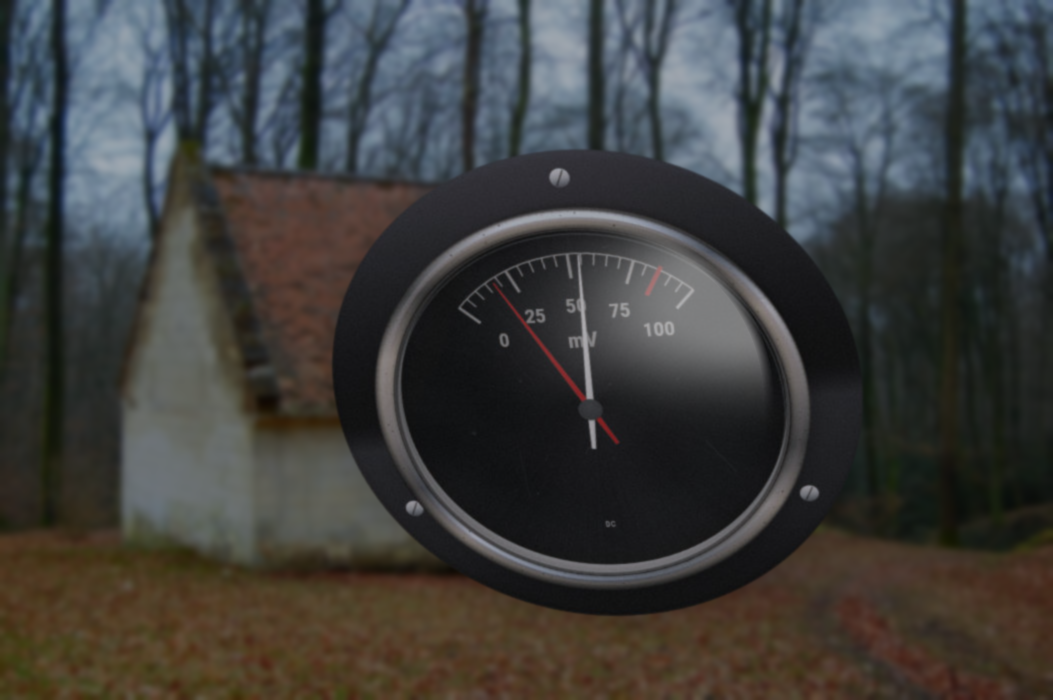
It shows 55 mV
